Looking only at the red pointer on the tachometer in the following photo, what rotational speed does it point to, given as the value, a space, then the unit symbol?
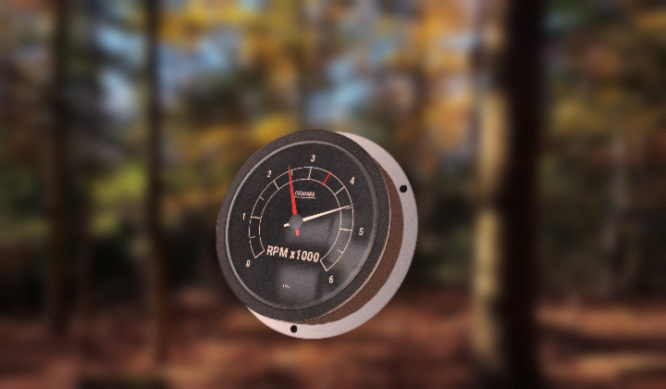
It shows 2500 rpm
